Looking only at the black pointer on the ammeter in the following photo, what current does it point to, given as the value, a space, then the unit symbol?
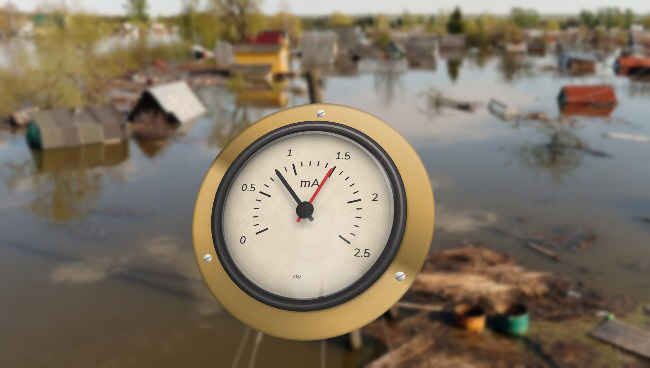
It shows 0.8 mA
